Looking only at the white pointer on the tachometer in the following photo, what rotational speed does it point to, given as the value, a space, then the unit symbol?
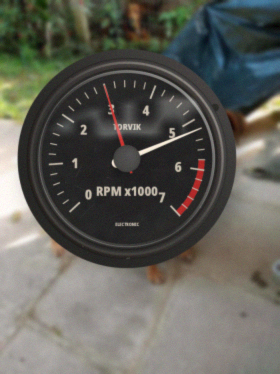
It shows 5200 rpm
